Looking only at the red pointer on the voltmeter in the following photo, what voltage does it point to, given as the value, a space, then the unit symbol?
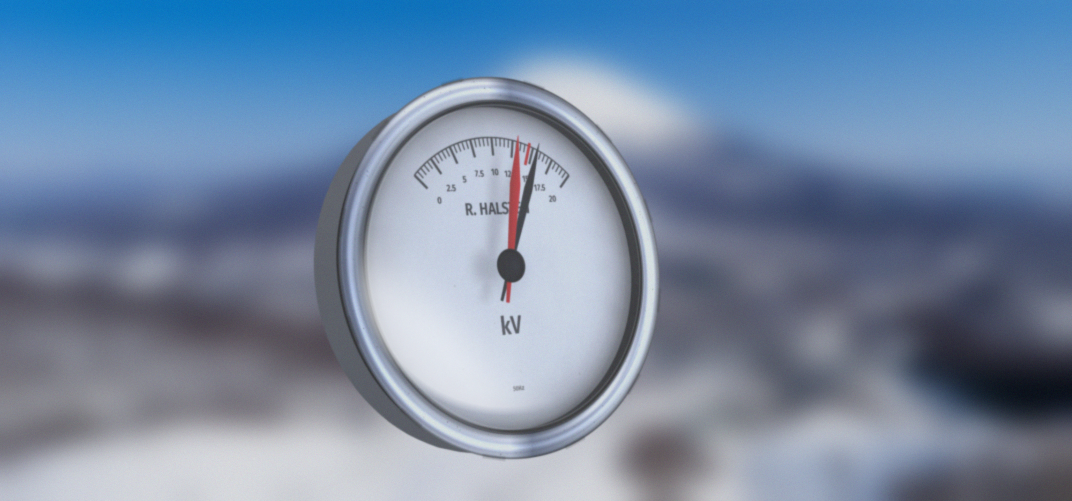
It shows 12.5 kV
